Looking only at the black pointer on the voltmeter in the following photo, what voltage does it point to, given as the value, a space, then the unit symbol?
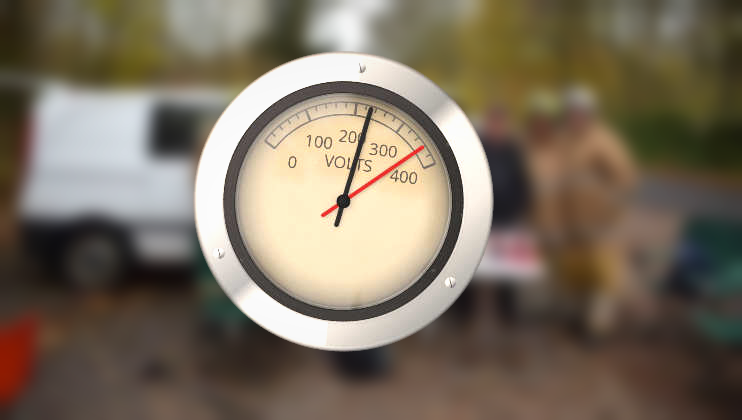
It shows 230 V
